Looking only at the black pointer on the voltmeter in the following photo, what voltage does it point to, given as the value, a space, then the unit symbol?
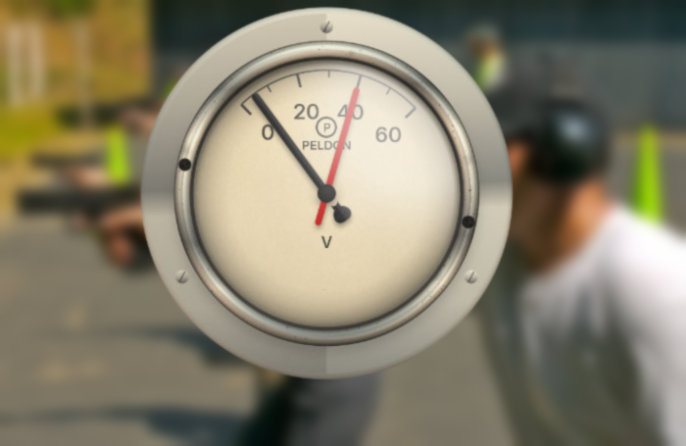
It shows 5 V
